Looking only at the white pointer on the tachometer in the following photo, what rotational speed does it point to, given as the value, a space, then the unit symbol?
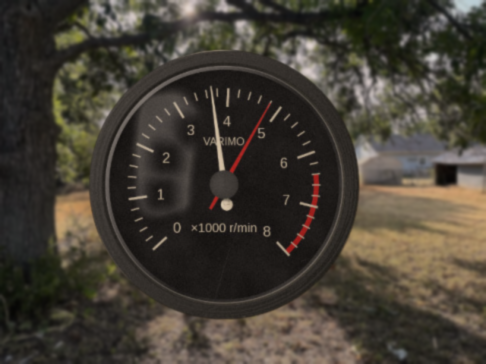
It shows 3700 rpm
